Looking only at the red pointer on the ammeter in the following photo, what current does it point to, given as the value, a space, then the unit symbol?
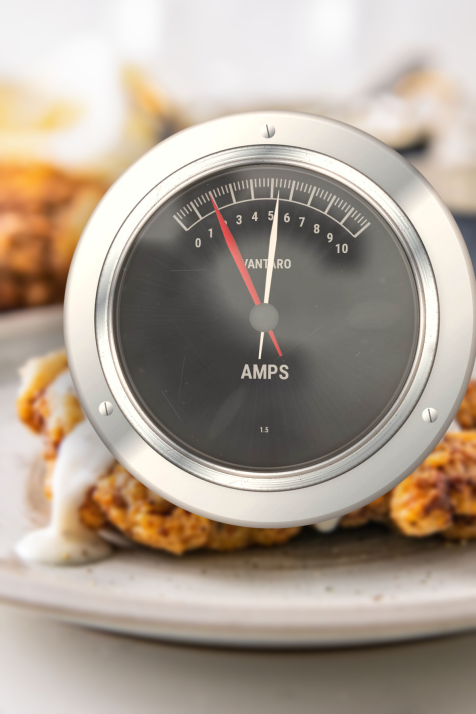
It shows 2 A
